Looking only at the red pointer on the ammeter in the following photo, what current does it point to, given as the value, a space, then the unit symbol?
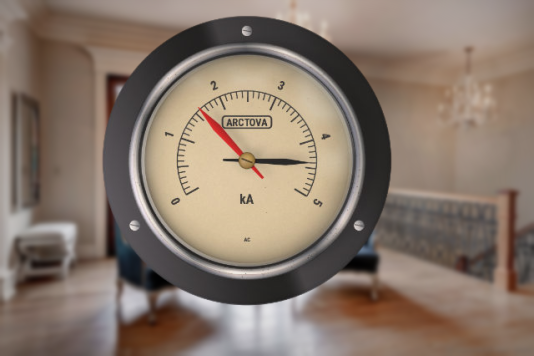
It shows 1.6 kA
